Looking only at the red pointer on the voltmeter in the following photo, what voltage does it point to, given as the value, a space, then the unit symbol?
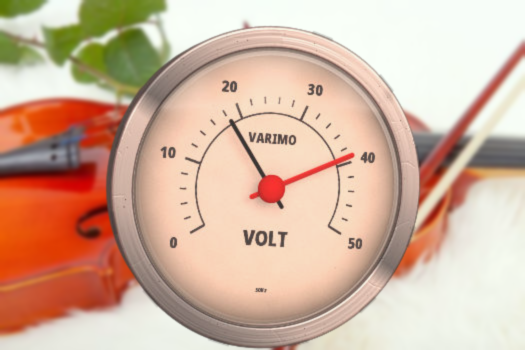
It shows 39 V
